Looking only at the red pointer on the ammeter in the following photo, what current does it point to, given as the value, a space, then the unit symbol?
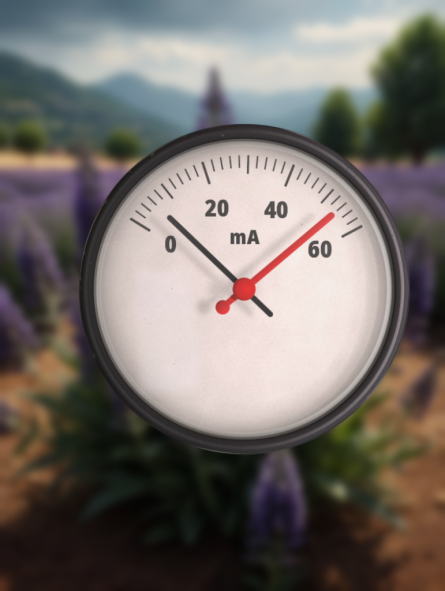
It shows 54 mA
